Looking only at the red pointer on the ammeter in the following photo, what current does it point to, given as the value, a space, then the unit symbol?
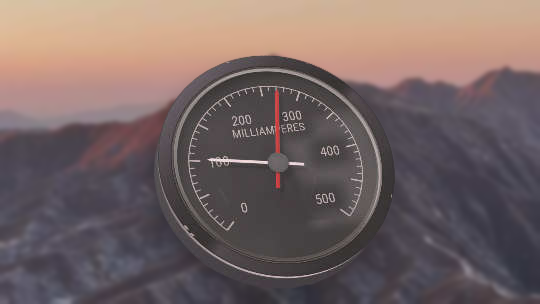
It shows 270 mA
